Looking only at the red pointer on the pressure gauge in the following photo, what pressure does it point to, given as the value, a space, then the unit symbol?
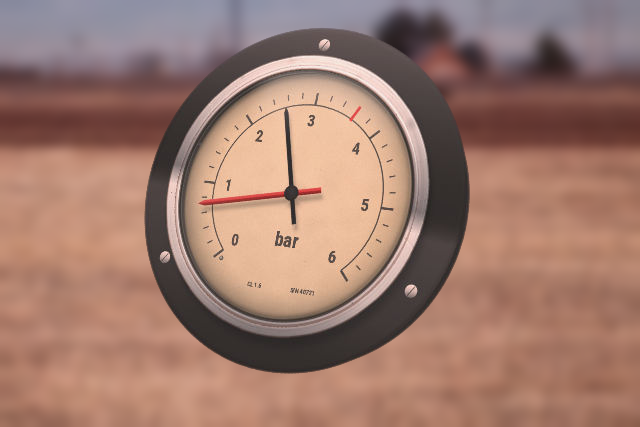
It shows 0.7 bar
